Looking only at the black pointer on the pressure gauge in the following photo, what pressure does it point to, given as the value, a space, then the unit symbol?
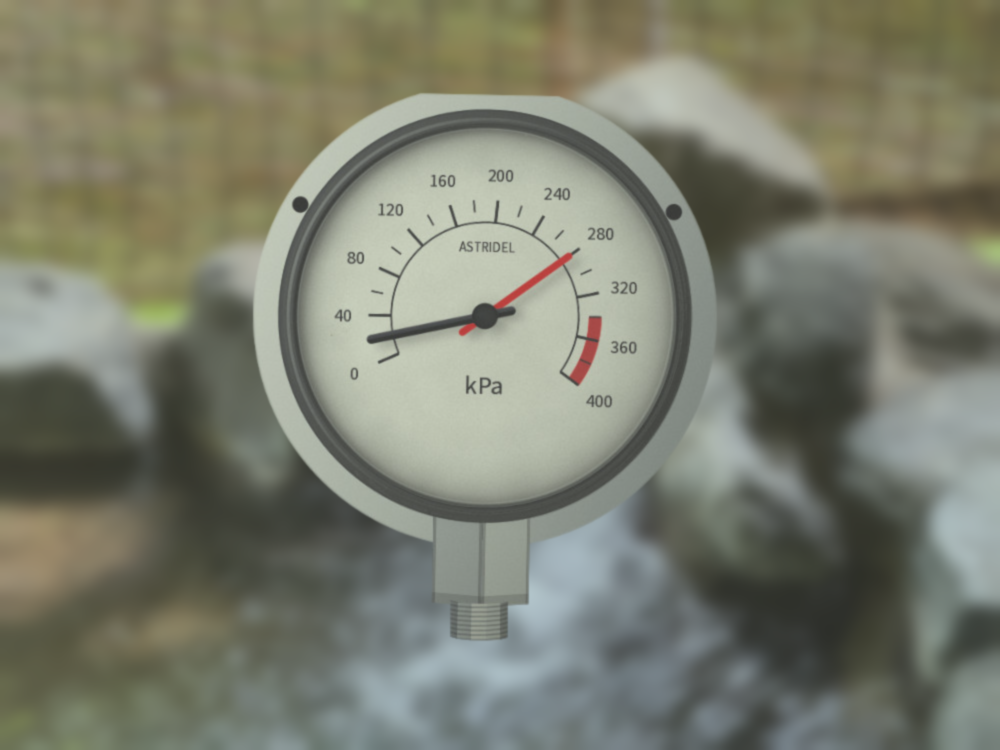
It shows 20 kPa
